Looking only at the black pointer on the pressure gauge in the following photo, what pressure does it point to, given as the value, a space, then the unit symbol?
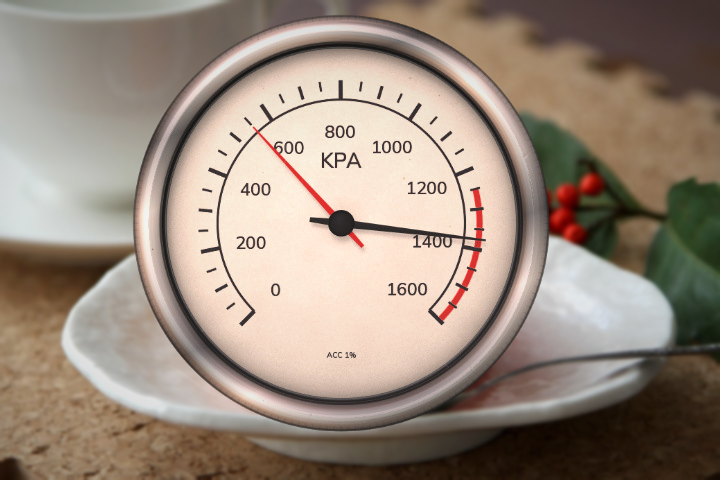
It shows 1375 kPa
